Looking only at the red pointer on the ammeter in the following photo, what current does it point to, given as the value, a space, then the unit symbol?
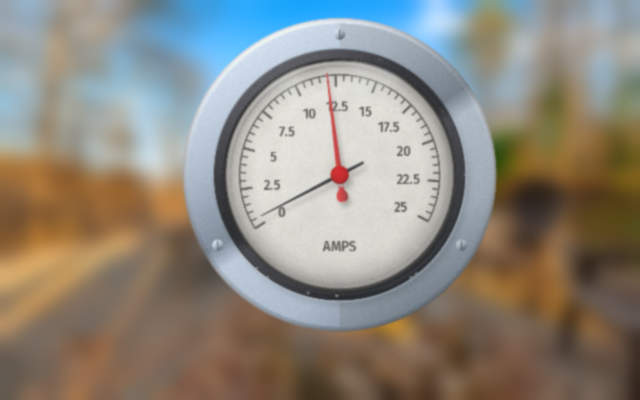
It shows 12 A
